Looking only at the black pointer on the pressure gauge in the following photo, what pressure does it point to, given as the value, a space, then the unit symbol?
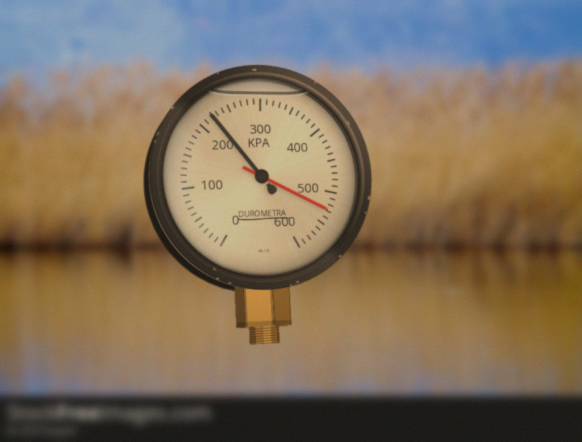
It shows 220 kPa
